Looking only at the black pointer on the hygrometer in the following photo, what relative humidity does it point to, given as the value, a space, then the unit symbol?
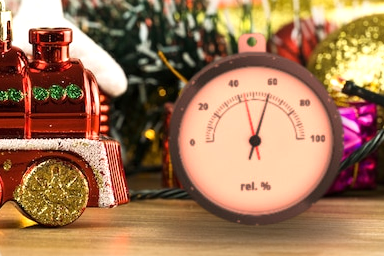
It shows 60 %
